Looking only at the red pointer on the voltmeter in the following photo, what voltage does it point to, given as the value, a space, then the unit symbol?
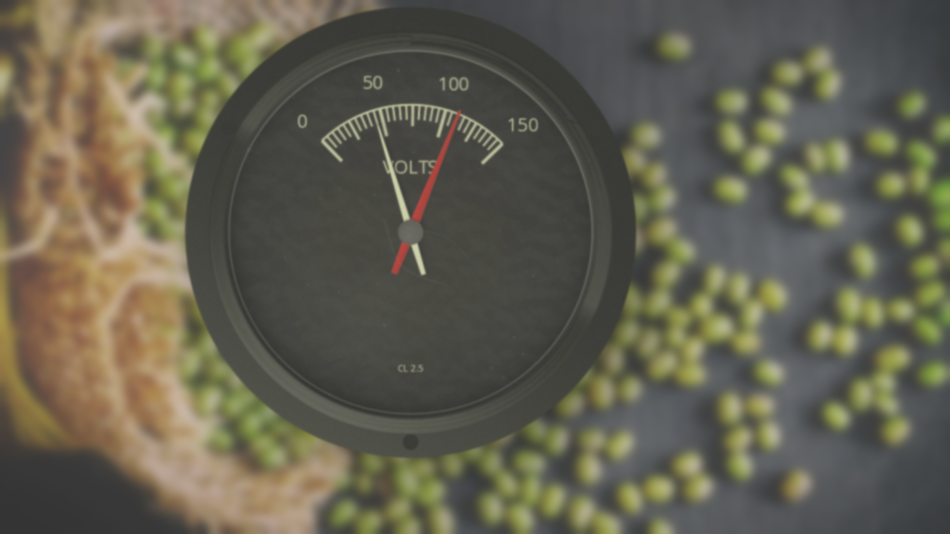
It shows 110 V
